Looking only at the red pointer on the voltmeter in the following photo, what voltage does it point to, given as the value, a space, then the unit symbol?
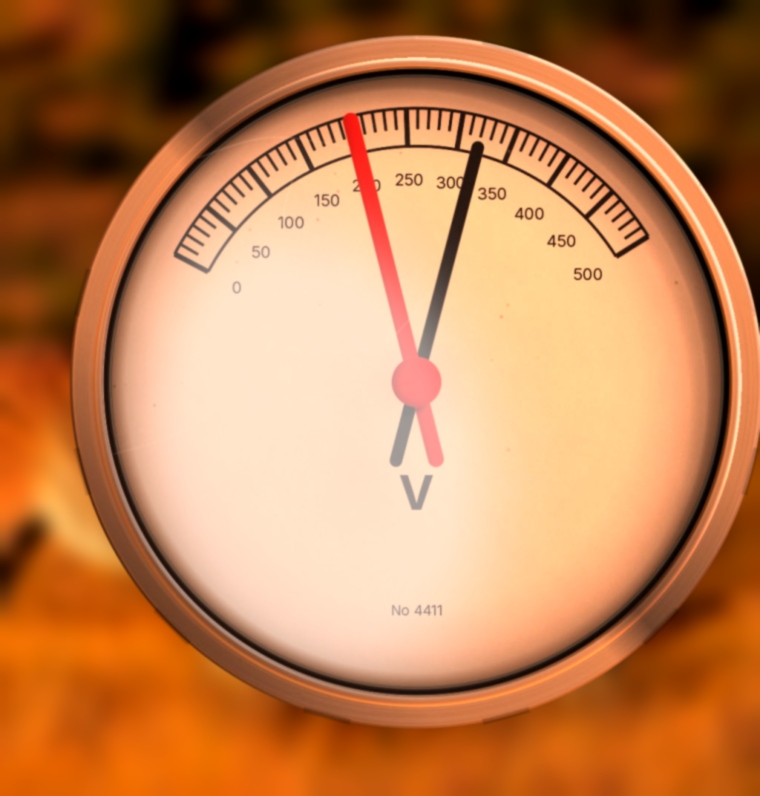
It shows 200 V
